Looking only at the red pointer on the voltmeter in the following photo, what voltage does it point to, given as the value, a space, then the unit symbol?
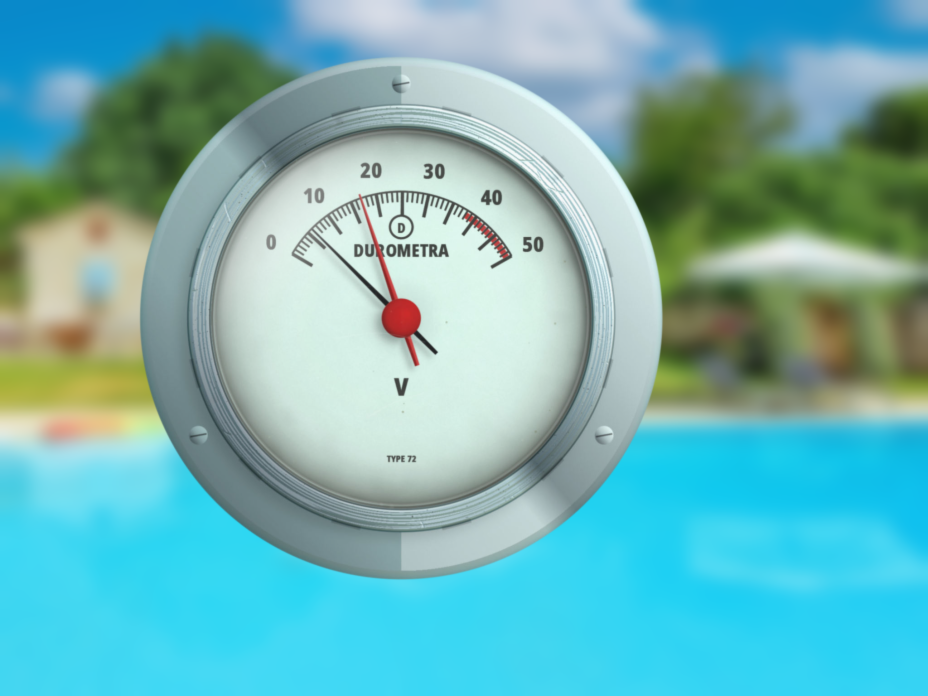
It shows 17 V
